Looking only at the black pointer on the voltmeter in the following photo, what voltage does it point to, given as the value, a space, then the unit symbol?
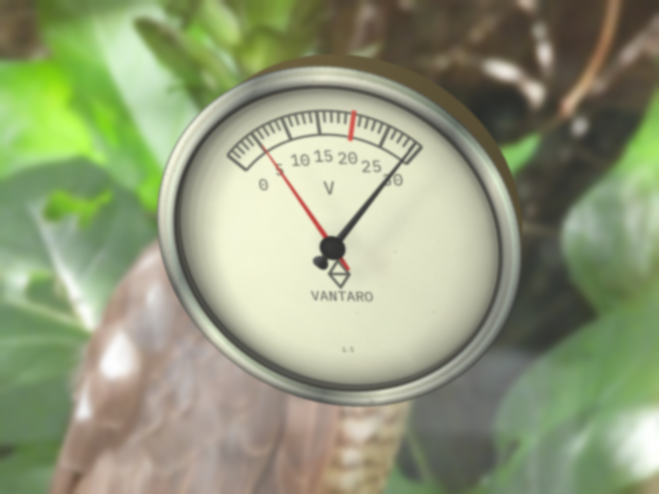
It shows 29 V
